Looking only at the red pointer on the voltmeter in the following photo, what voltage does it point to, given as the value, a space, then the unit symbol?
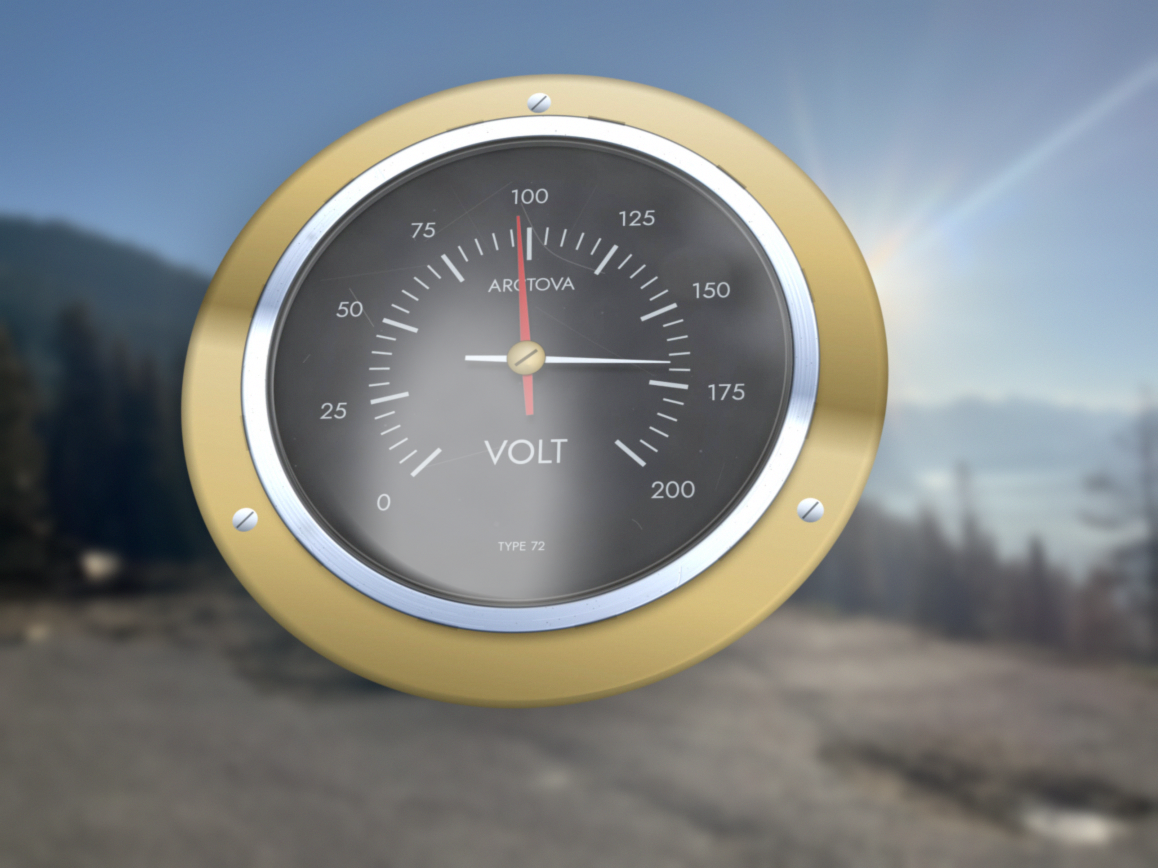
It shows 97.5 V
